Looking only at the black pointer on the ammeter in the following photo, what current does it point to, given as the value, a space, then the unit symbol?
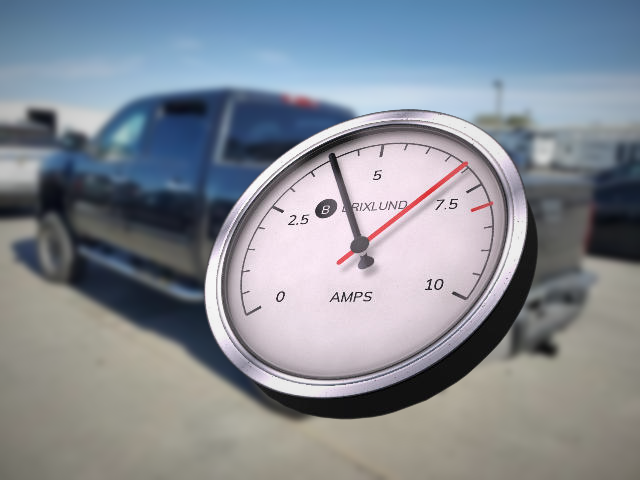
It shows 4 A
